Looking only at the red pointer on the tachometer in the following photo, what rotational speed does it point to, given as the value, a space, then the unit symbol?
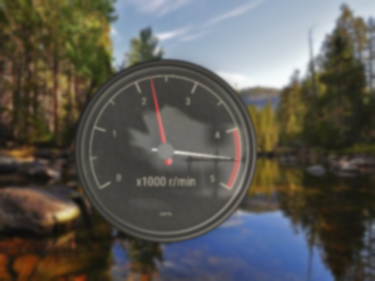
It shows 2250 rpm
